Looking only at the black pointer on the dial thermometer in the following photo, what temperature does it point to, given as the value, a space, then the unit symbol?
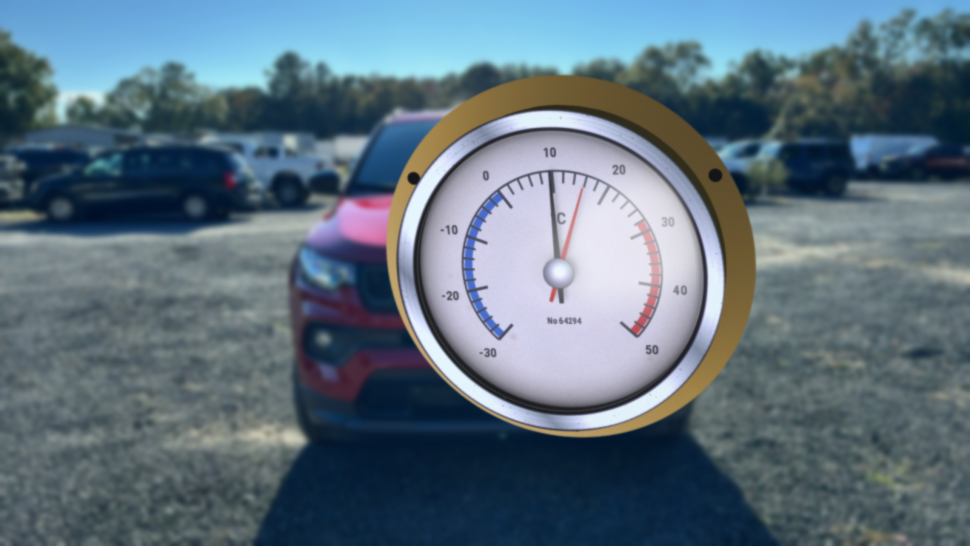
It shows 10 °C
